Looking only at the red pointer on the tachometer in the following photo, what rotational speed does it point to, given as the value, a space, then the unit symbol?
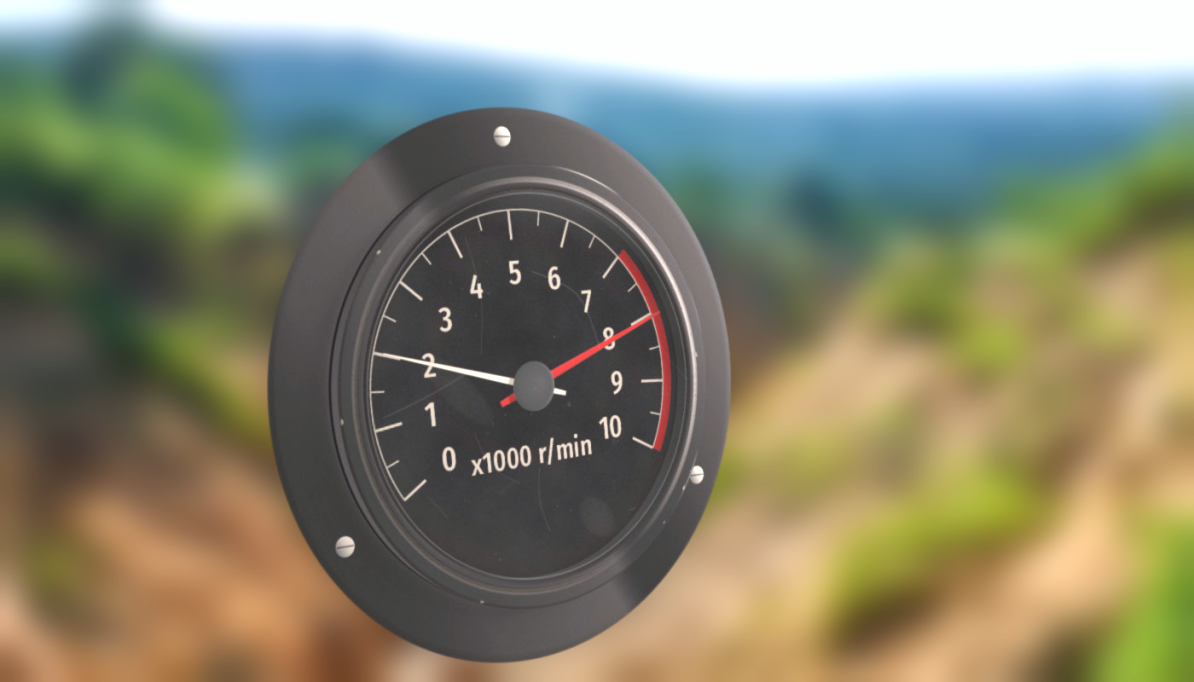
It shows 8000 rpm
